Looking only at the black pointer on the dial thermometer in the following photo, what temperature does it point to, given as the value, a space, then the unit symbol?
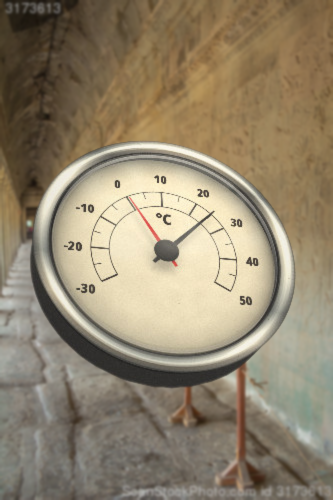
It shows 25 °C
